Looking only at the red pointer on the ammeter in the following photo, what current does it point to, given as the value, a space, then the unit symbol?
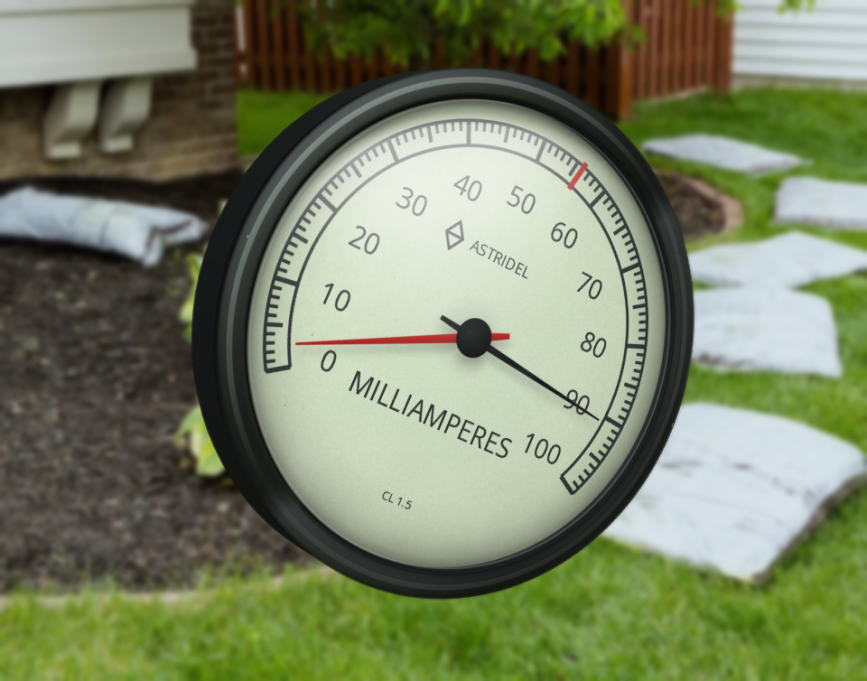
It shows 3 mA
